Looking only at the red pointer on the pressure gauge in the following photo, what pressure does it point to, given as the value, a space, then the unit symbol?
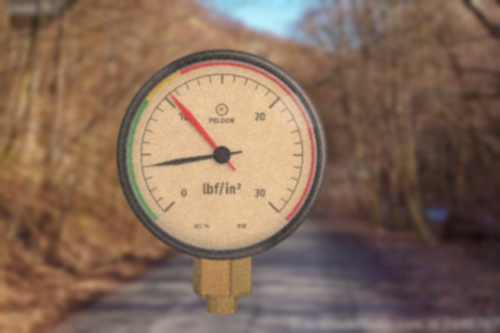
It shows 10.5 psi
